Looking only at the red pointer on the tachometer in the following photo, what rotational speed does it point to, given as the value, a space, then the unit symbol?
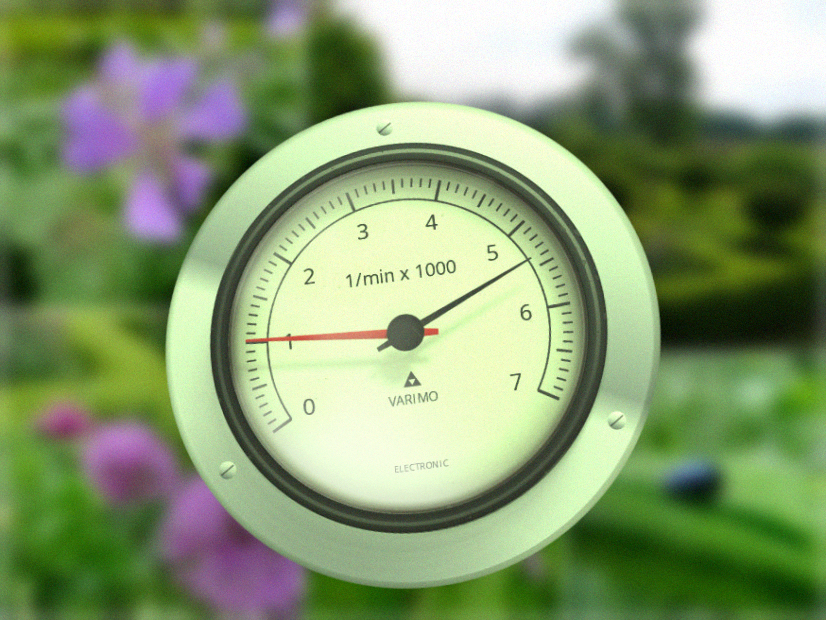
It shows 1000 rpm
